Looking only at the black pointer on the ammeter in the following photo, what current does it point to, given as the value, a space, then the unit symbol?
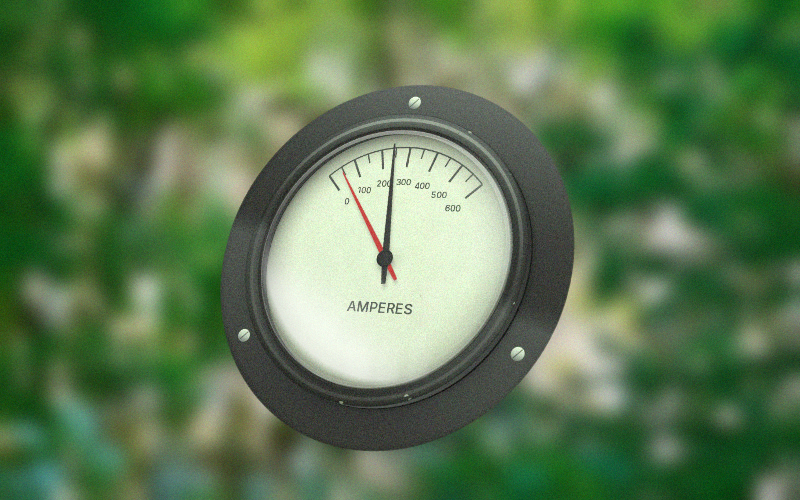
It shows 250 A
